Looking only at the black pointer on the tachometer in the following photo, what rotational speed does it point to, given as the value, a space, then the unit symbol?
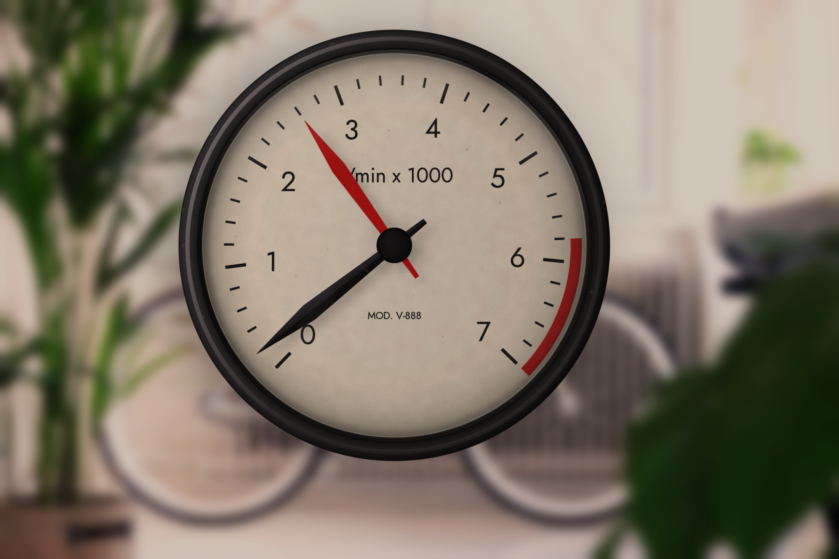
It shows 200 rpm
